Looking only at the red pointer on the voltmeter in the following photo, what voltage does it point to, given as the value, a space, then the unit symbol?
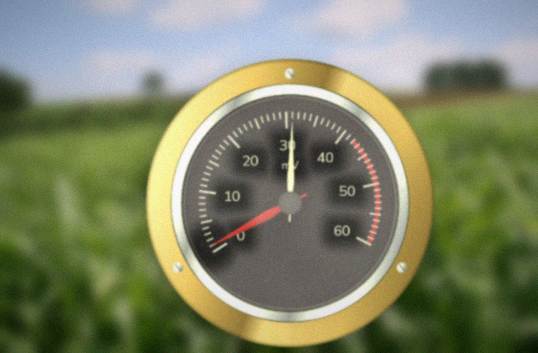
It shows 1 mV
